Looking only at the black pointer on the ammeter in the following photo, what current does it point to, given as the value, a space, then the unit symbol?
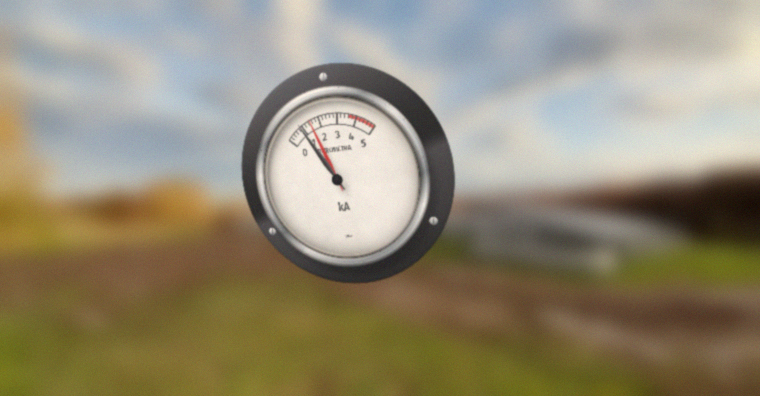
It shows 1 kA
